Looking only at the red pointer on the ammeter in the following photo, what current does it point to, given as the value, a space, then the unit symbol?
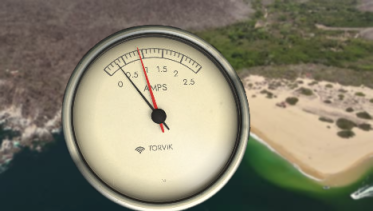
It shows 0.9 A
